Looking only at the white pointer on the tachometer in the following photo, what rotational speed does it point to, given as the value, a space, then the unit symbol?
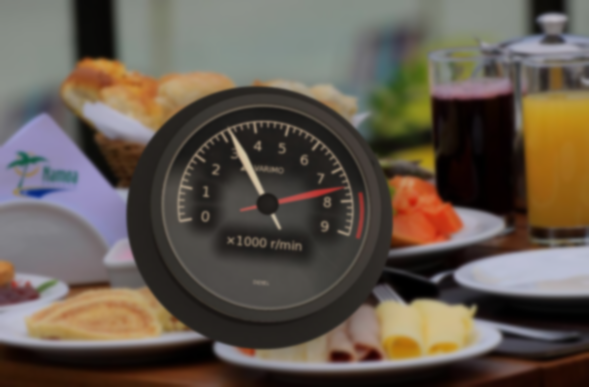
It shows 3200 rpm
